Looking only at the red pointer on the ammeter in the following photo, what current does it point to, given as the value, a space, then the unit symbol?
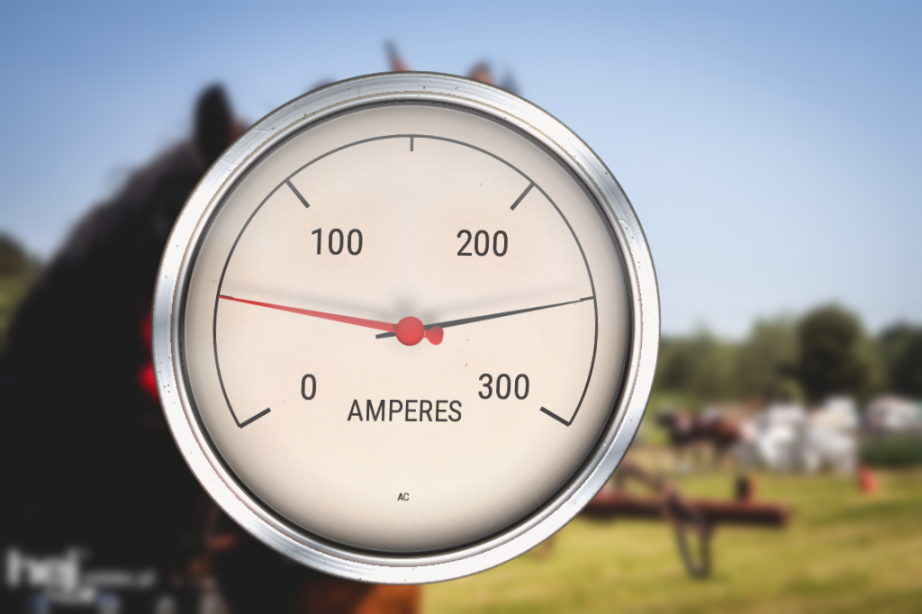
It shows 50 A
